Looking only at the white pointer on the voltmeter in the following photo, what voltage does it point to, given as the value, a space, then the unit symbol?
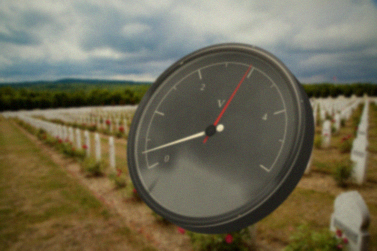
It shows 0.25 V
